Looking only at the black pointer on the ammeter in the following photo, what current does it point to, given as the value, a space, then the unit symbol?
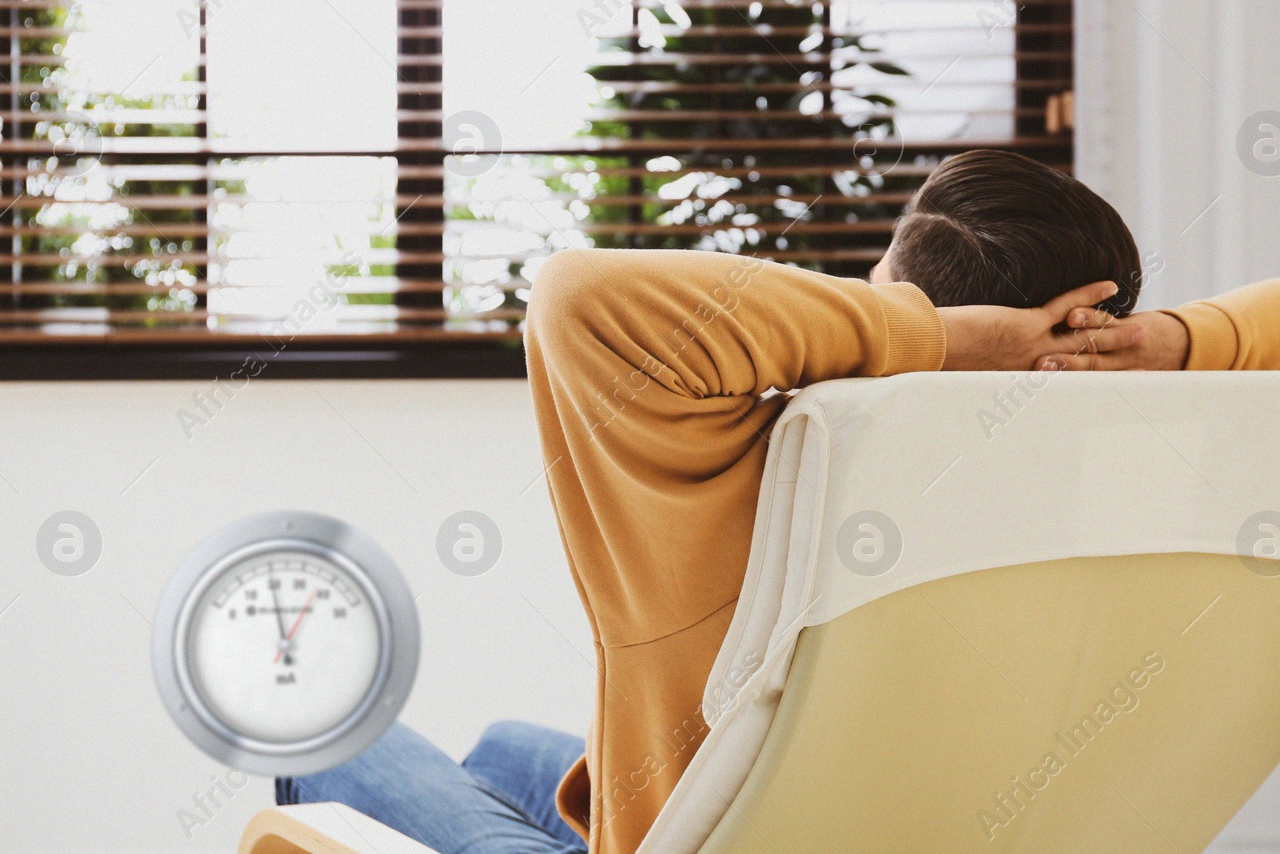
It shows 20 mA
